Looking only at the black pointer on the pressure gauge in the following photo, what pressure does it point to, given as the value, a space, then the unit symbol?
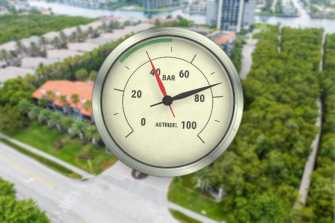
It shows 75 bar
